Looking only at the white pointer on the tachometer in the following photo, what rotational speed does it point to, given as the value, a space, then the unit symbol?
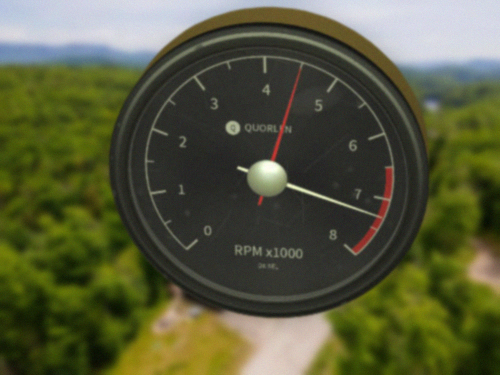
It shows 7250 rpm
